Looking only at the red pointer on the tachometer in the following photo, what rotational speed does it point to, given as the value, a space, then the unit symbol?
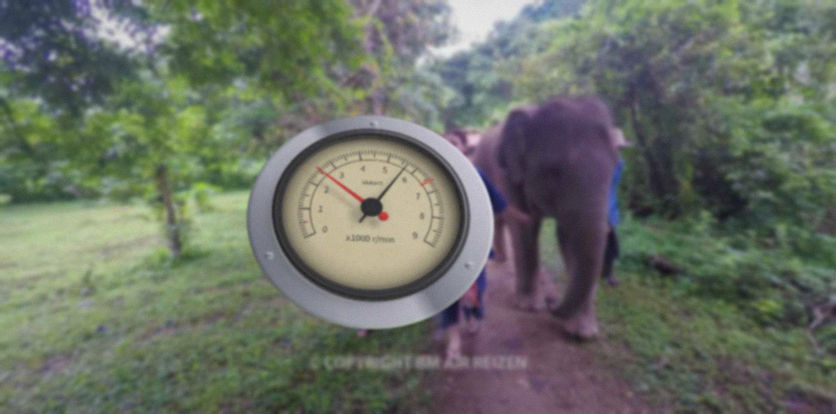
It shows 2500 rpm
